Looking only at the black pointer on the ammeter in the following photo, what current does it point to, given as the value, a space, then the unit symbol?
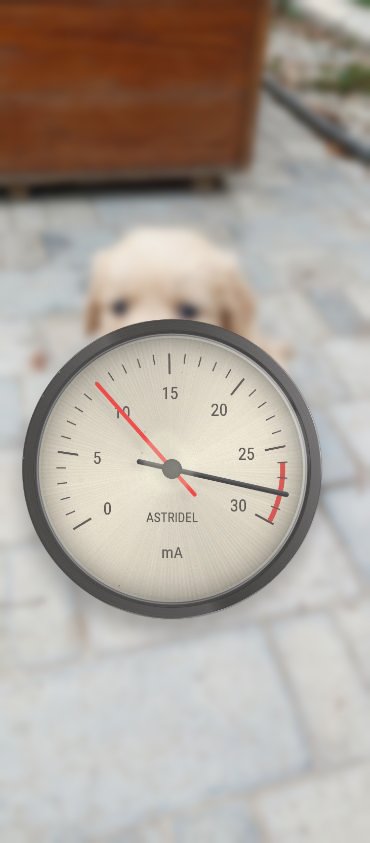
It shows 28 mA
